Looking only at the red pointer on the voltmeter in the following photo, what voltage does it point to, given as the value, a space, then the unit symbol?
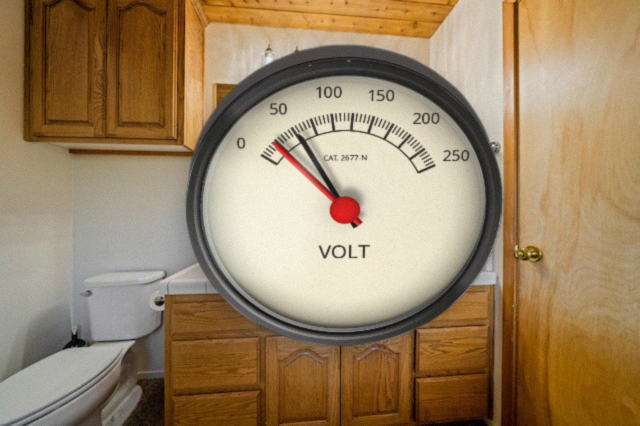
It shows 25 V
